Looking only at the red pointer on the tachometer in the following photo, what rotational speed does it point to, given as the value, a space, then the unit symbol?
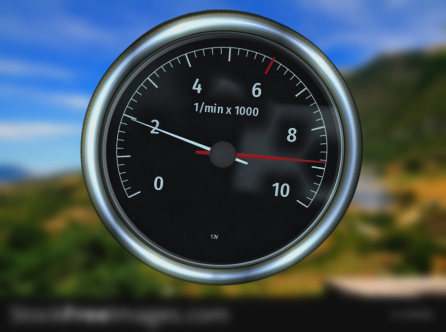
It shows 8800 rpm
